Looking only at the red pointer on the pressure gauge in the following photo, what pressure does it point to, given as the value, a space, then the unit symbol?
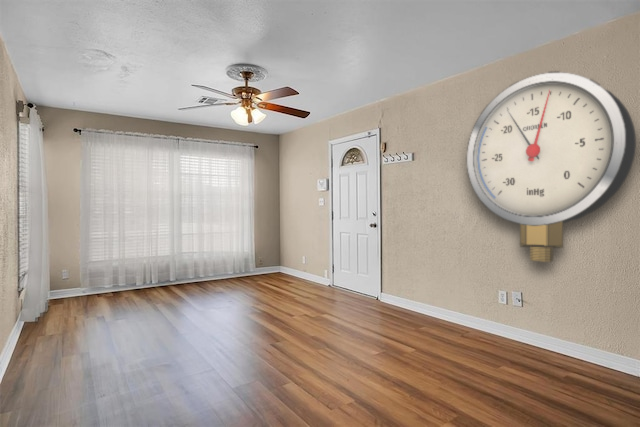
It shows -13 inHg
